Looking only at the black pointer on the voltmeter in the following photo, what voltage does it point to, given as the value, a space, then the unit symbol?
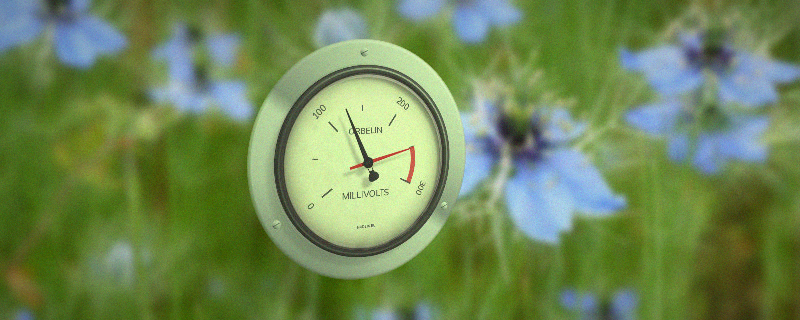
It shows 125 mV
